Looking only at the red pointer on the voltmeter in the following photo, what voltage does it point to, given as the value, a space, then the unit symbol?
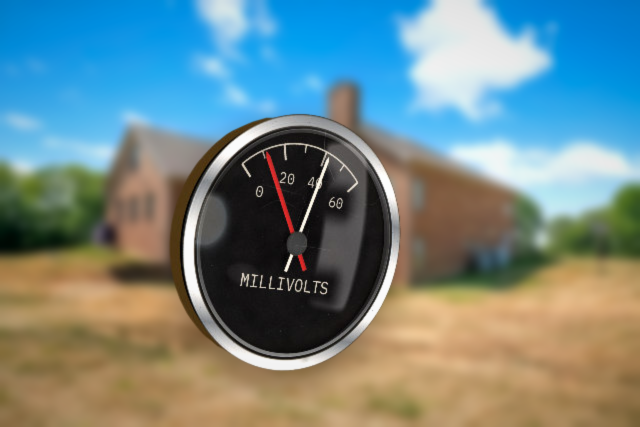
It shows 10 mV
